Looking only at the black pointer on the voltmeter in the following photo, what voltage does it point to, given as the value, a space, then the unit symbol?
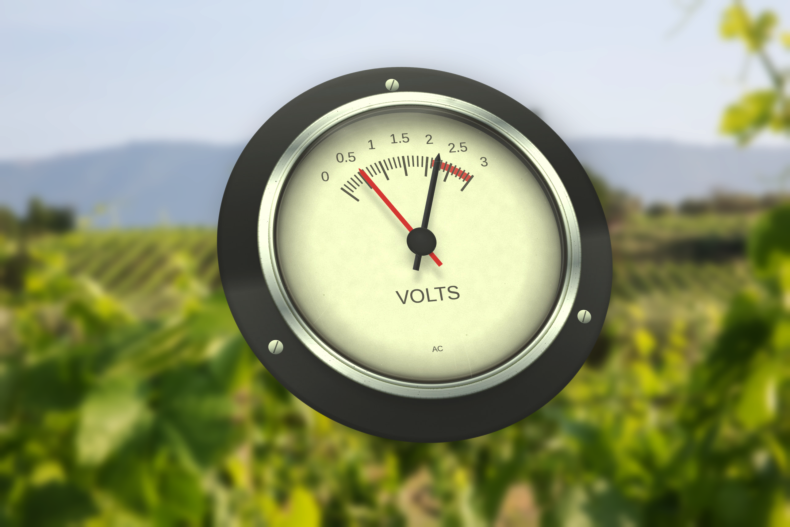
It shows 2.2 V
